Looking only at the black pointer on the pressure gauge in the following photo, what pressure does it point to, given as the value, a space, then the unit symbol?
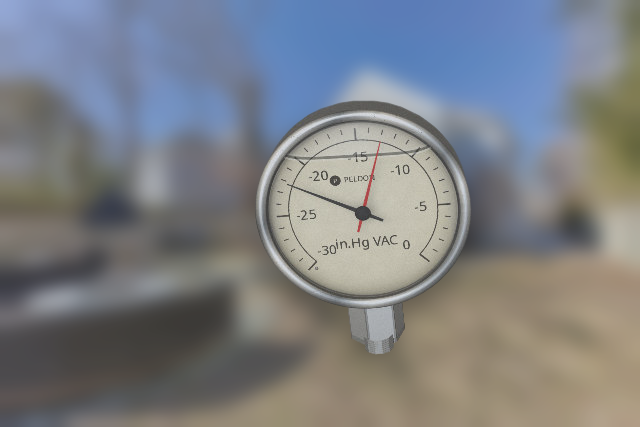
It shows -22 inHg
